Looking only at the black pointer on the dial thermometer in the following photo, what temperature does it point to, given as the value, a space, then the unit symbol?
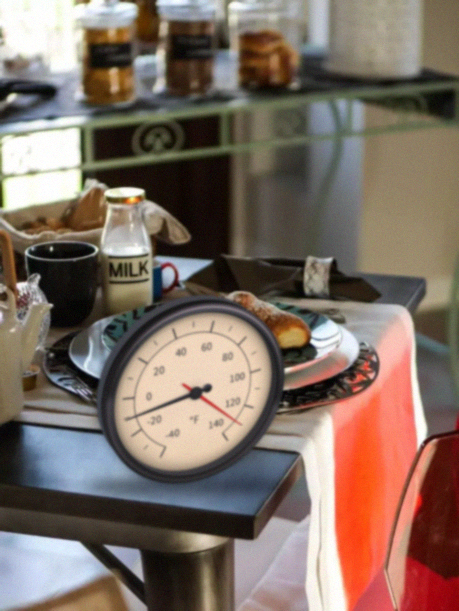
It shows -10 °F
